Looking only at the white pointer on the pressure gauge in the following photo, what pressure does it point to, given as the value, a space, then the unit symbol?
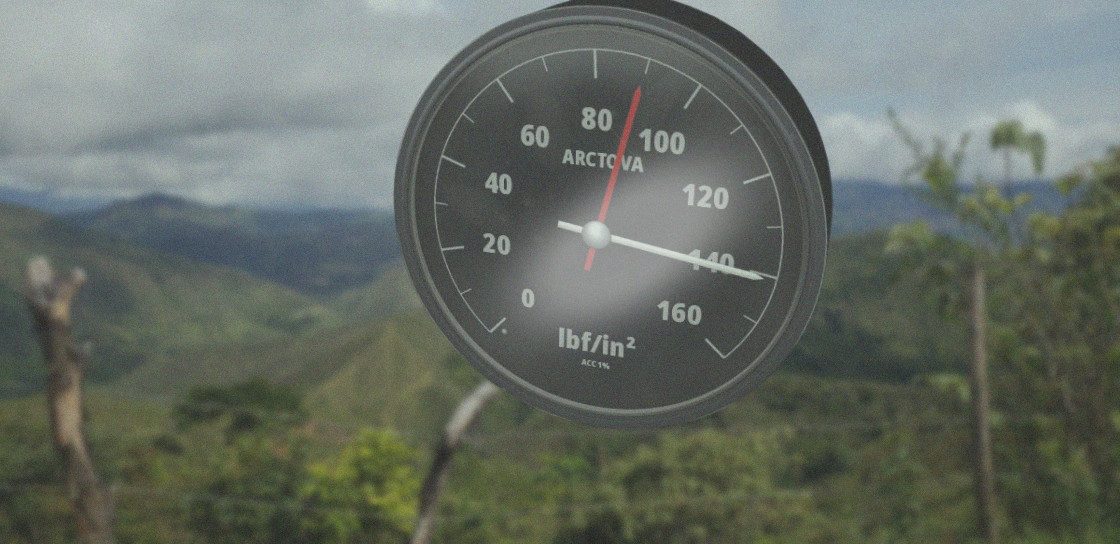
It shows 140 psi
